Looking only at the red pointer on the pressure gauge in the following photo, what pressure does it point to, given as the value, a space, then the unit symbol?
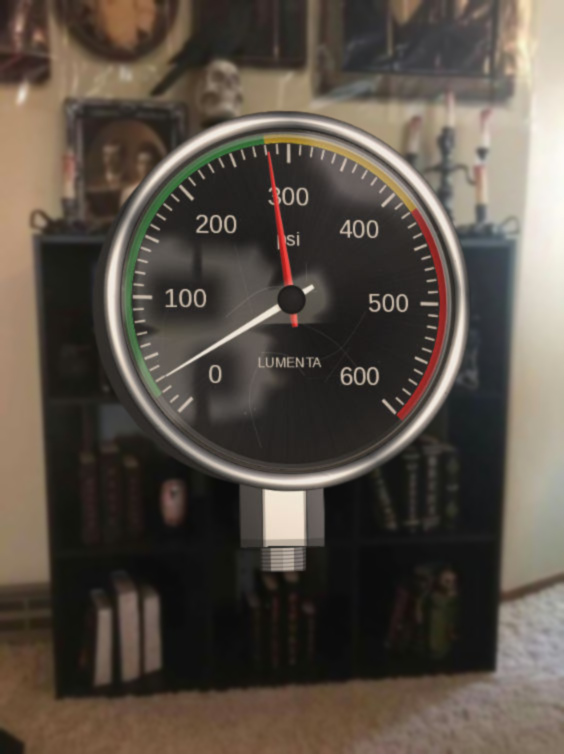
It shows 280 psi
